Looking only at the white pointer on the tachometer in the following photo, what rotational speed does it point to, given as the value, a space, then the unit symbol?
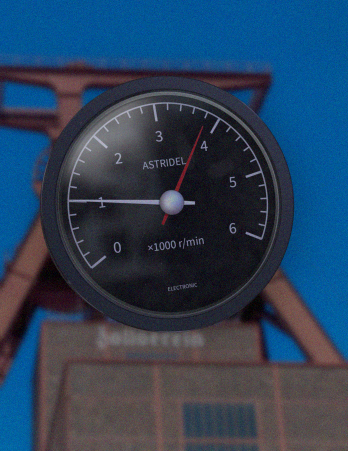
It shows 1000 rpm
